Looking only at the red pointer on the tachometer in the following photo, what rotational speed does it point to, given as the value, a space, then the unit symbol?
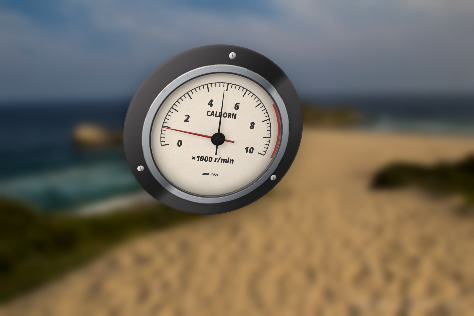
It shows 1000 rpm
